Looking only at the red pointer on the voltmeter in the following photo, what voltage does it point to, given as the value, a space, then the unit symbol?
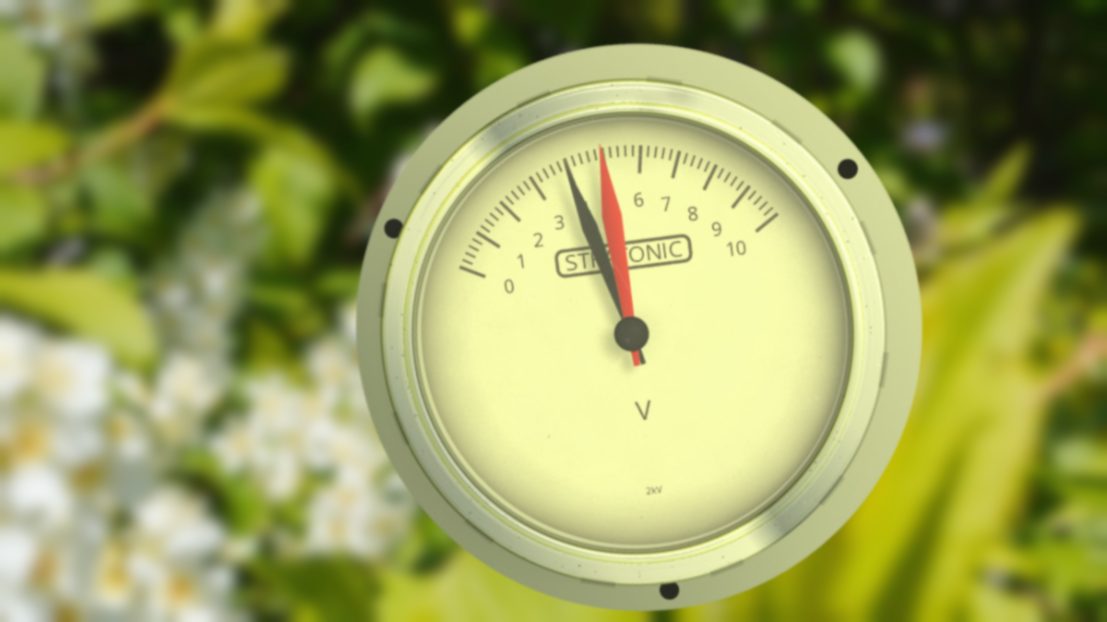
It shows 5 V
